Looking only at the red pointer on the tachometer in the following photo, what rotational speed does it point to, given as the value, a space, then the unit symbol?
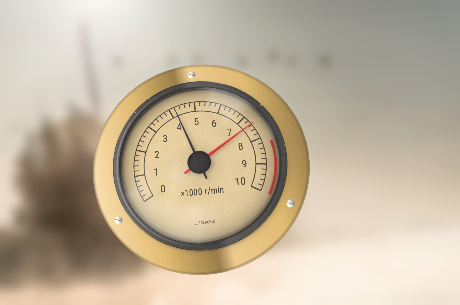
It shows 7400 rpm
